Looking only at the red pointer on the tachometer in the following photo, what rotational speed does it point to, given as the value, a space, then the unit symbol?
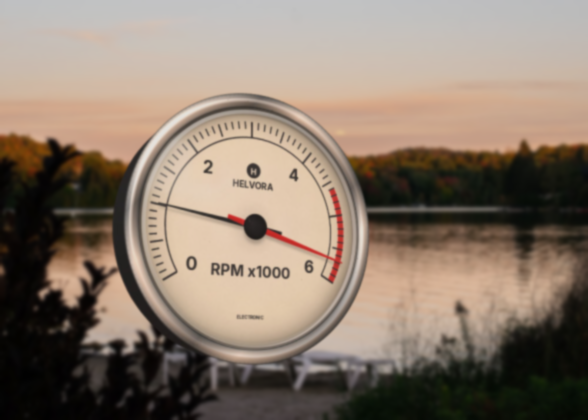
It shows 5700 rpm
